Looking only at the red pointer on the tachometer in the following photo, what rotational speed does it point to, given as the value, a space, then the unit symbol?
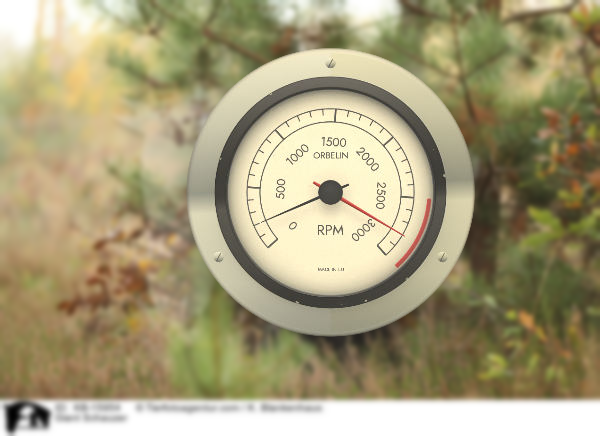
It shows 2800 rpm
